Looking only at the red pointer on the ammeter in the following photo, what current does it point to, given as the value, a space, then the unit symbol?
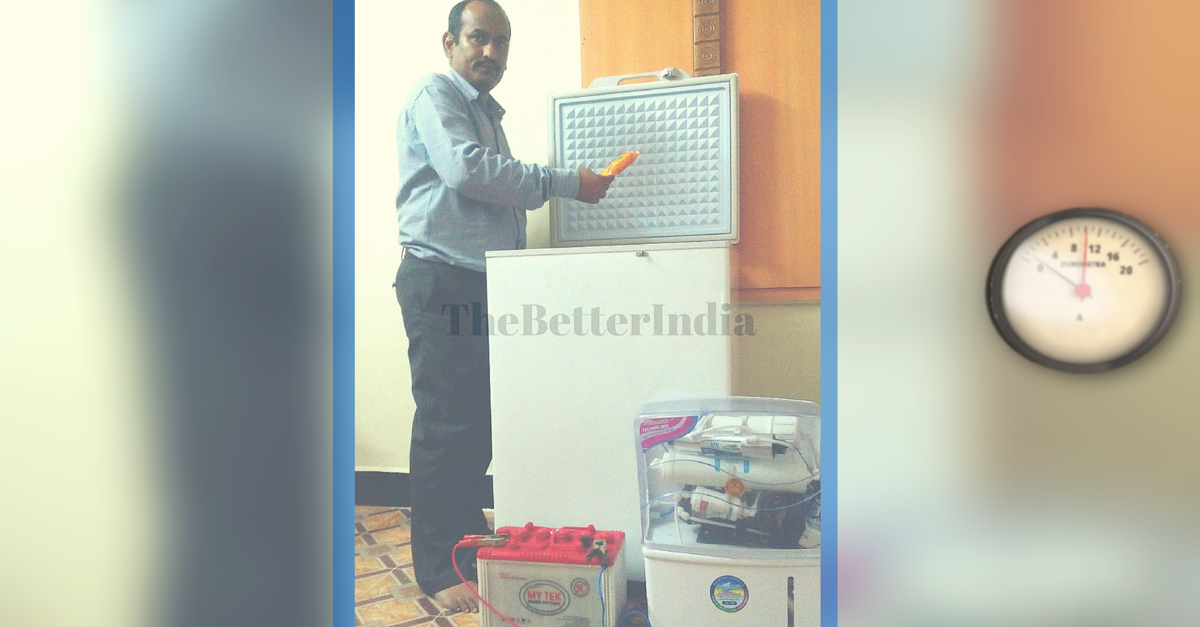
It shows 10 A
